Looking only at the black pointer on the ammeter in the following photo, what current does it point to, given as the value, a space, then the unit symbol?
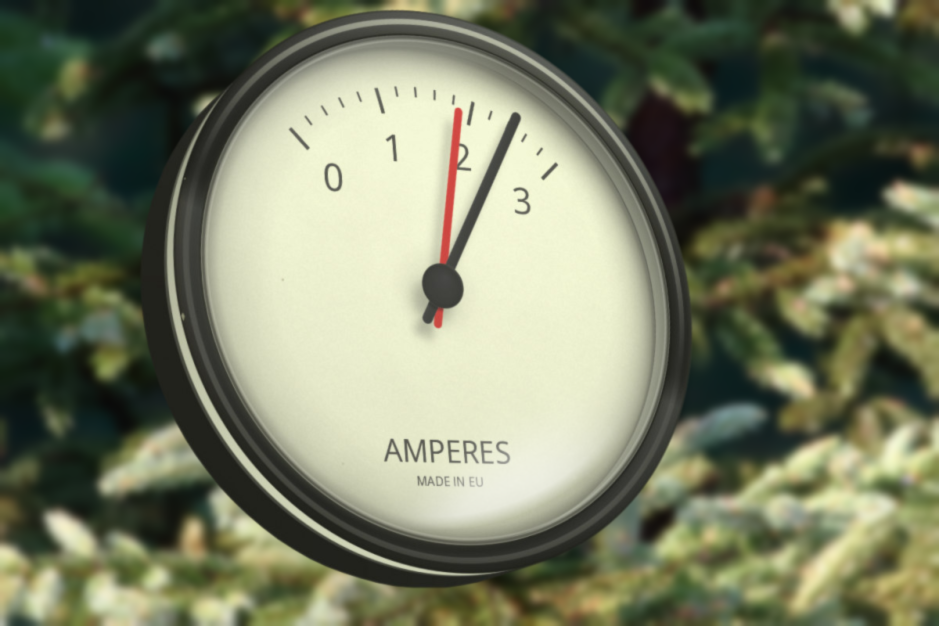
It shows 2.4 A
